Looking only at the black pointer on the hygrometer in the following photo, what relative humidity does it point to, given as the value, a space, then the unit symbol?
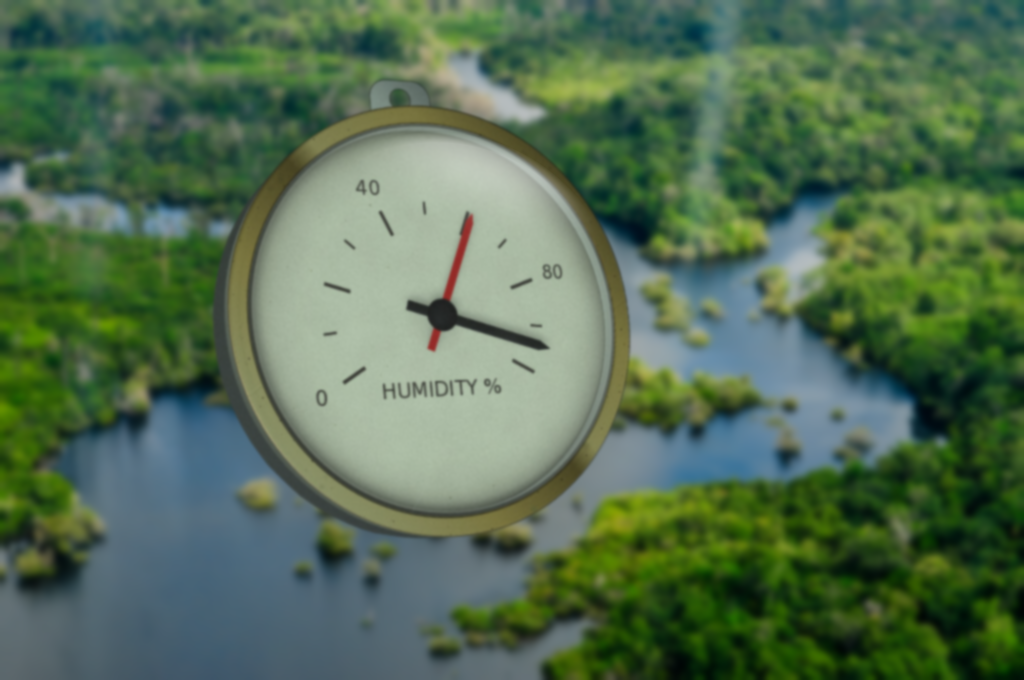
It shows 95 %
